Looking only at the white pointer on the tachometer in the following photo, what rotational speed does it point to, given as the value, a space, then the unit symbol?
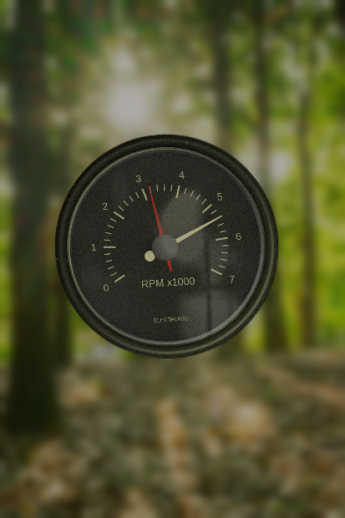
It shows 5400 rpm
